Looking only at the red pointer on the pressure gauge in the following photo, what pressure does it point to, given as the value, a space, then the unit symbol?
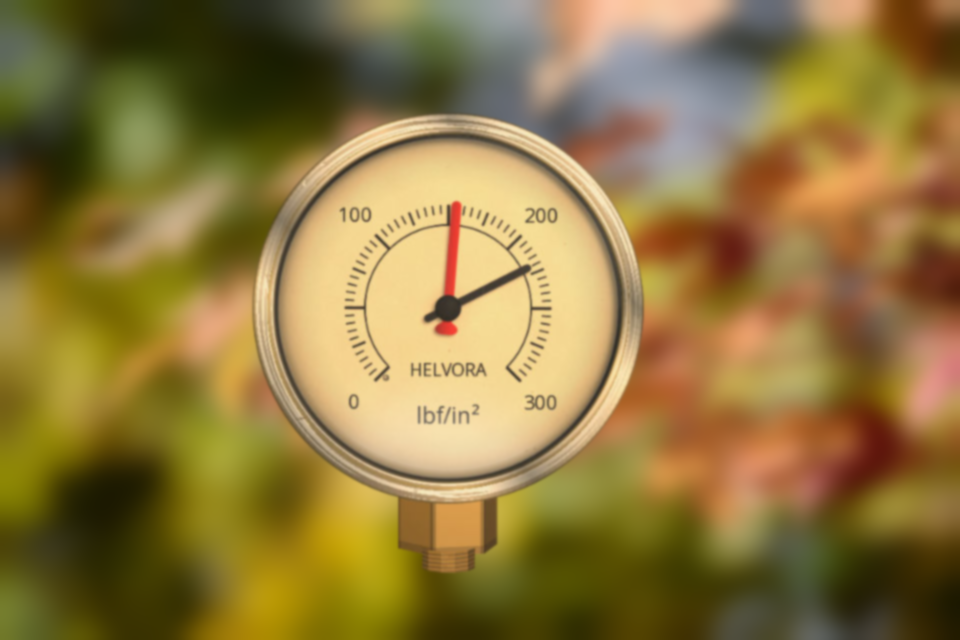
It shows 155 psi
